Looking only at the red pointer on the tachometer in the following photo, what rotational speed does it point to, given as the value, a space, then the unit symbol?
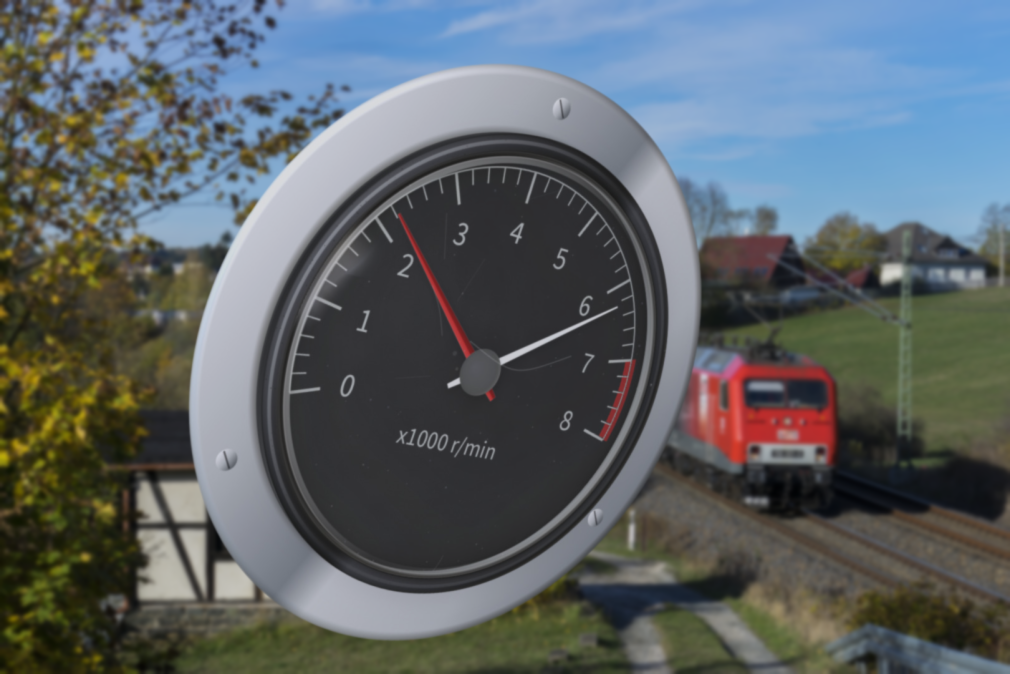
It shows 2200 rpm
